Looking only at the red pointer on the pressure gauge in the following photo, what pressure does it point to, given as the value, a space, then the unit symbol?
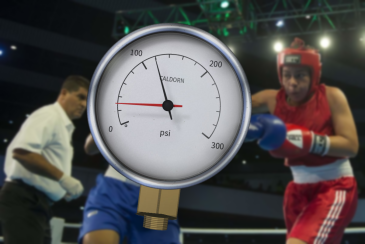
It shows 30 psi
